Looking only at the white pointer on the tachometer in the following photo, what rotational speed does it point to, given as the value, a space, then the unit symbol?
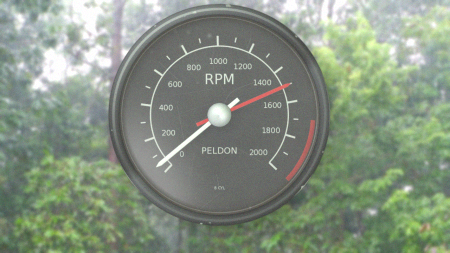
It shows 50 rpm
